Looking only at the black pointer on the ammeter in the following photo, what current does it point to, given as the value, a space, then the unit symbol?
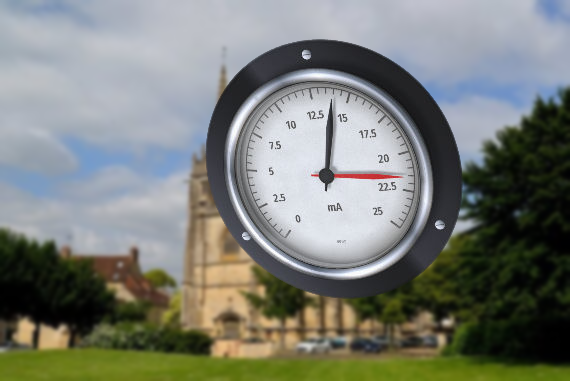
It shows 14 mA
